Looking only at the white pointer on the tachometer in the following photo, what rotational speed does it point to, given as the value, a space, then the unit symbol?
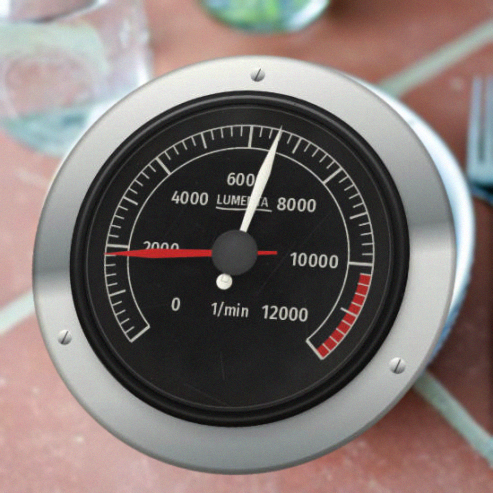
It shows 6600 rpm
